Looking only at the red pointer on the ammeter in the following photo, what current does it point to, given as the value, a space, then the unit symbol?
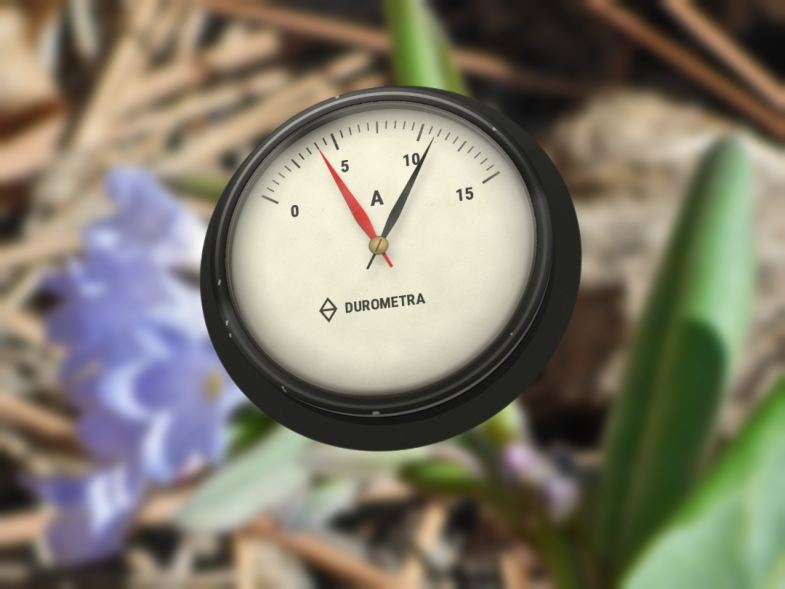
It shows 4 A
